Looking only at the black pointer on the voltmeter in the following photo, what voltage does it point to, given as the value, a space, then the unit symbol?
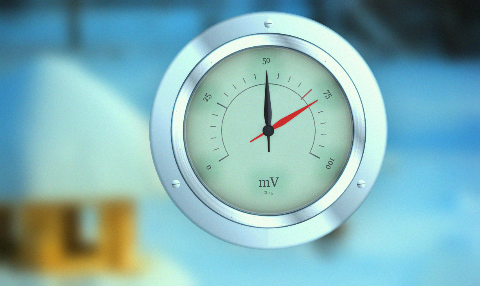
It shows 50 mV
